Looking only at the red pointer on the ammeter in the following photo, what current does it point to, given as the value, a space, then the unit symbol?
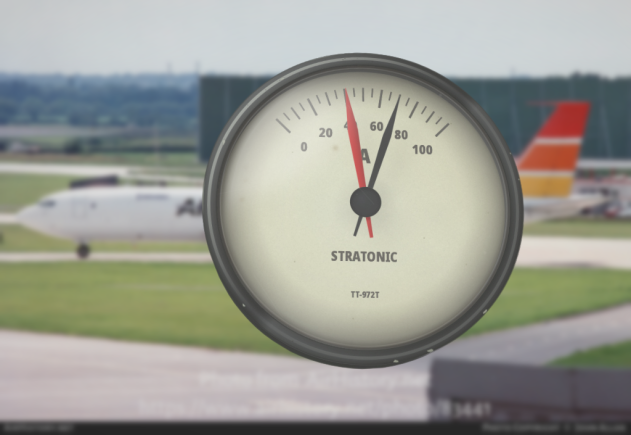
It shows 40 A
